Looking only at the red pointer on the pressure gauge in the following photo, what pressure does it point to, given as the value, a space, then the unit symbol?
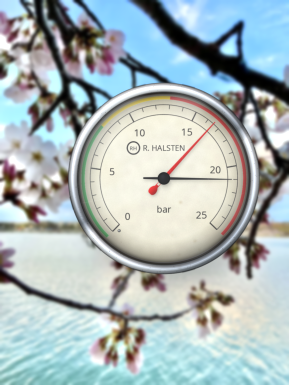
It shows 16.5 bar
